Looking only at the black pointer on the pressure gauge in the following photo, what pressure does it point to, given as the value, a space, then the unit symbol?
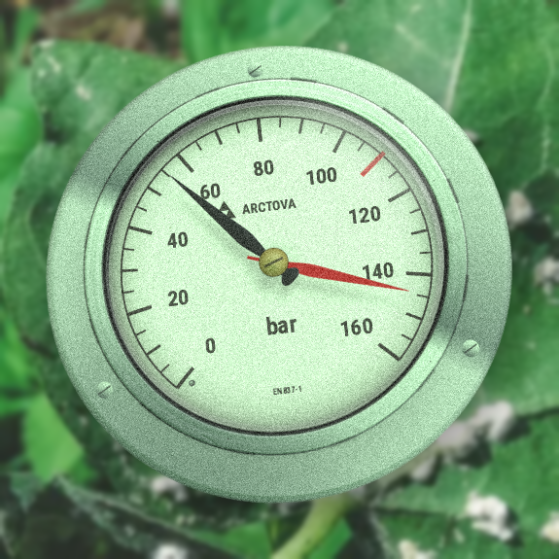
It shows 55 bar
